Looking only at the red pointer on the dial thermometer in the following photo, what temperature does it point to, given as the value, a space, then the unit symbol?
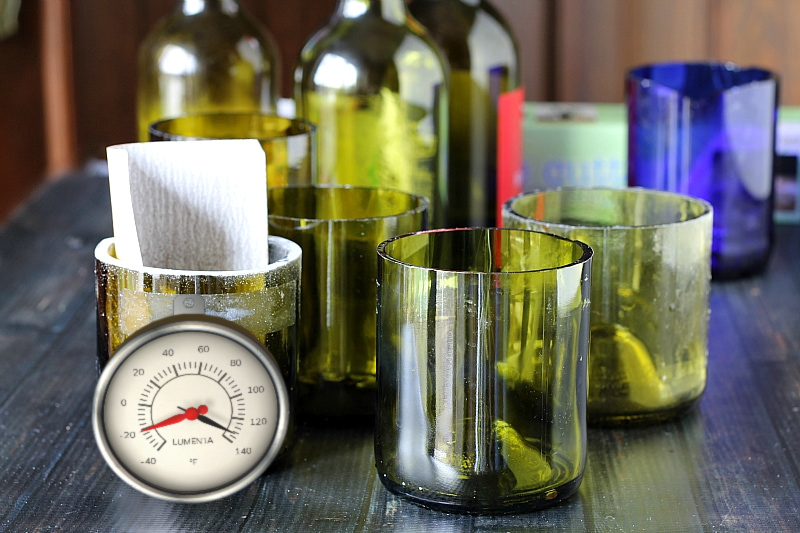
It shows -20 °F
